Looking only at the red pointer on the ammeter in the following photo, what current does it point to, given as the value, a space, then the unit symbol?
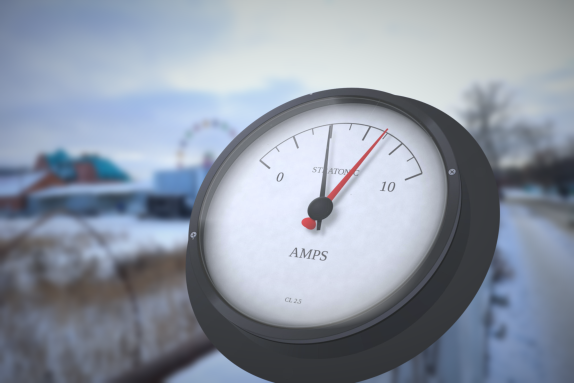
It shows 7 A
